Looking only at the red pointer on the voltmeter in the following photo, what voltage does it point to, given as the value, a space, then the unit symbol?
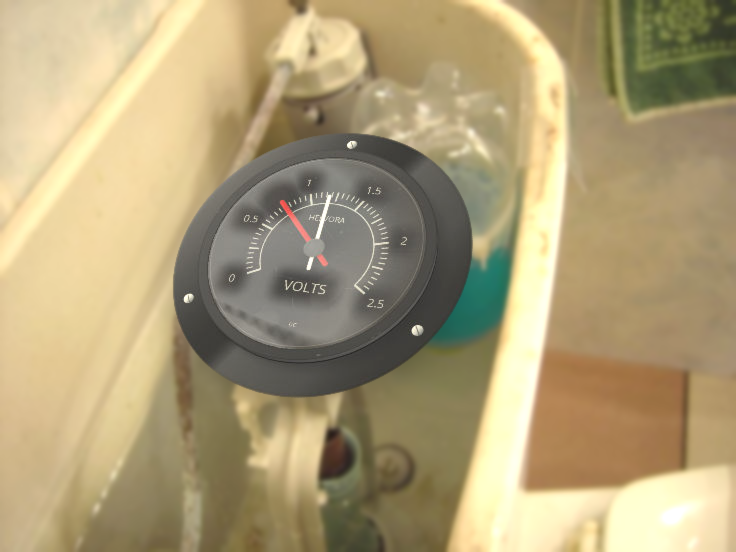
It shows 0.75 V
